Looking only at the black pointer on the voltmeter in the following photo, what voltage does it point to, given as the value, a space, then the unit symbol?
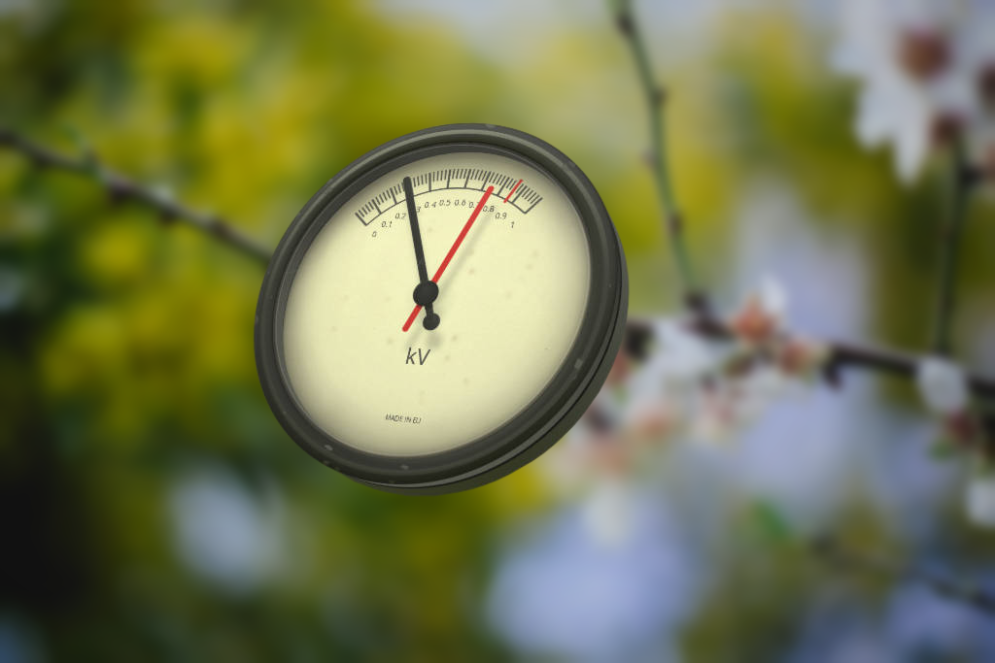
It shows 0.3 kV
